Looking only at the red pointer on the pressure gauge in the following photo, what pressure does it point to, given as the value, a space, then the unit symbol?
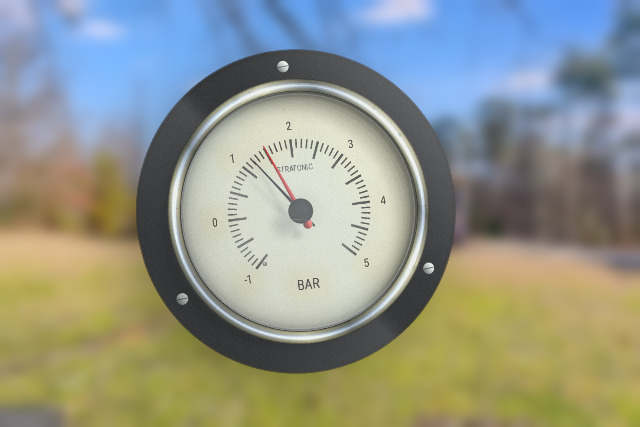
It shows 1.5 bar
